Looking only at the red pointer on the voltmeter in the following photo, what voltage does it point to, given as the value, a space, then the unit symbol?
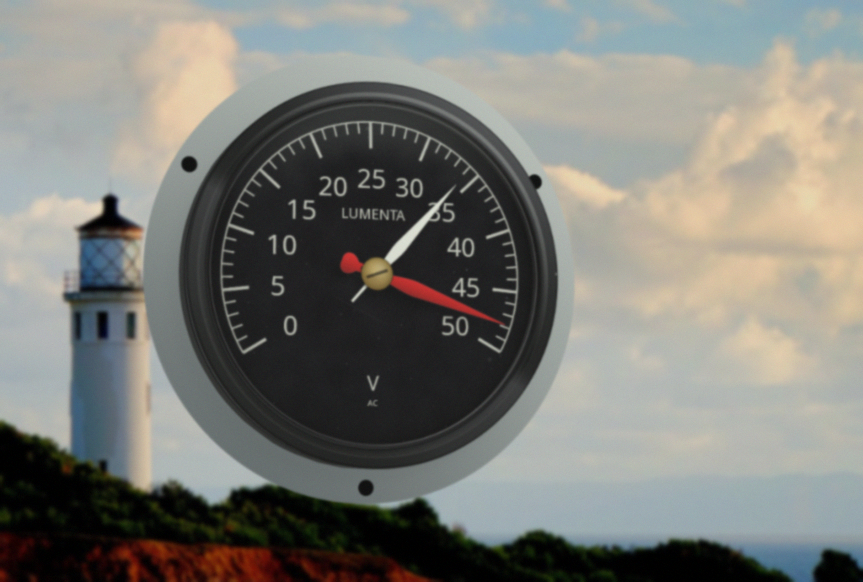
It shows 48 V
